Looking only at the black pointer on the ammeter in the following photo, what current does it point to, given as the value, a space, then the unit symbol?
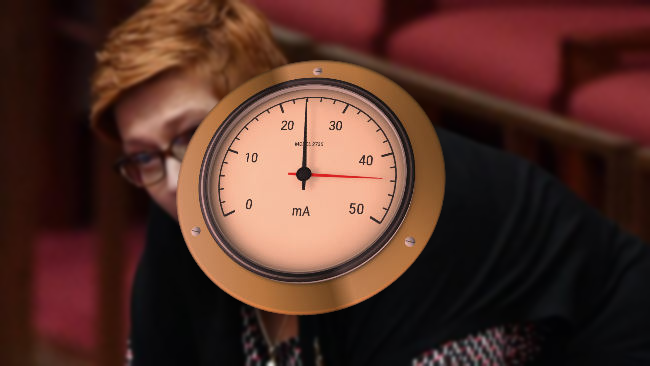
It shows 24 mA
